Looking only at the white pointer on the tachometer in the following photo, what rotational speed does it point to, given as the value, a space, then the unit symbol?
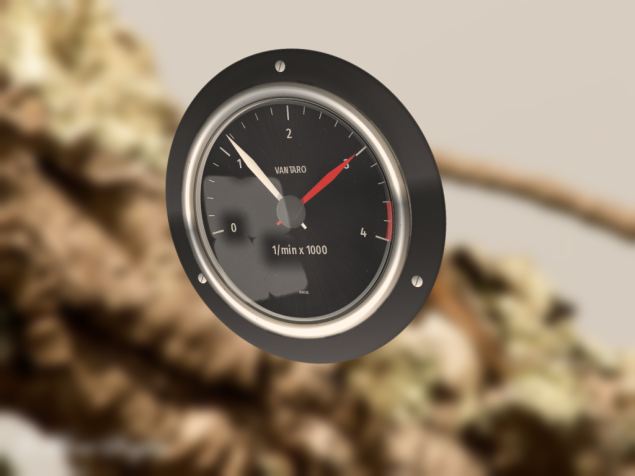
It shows 1200 rpm
